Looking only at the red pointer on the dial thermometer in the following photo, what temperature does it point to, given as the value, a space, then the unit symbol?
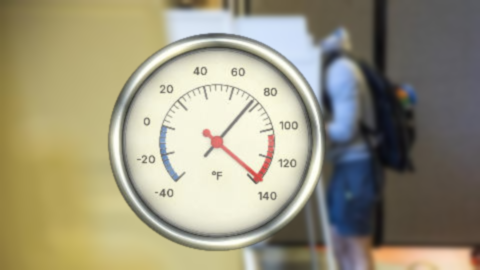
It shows 136 °F
